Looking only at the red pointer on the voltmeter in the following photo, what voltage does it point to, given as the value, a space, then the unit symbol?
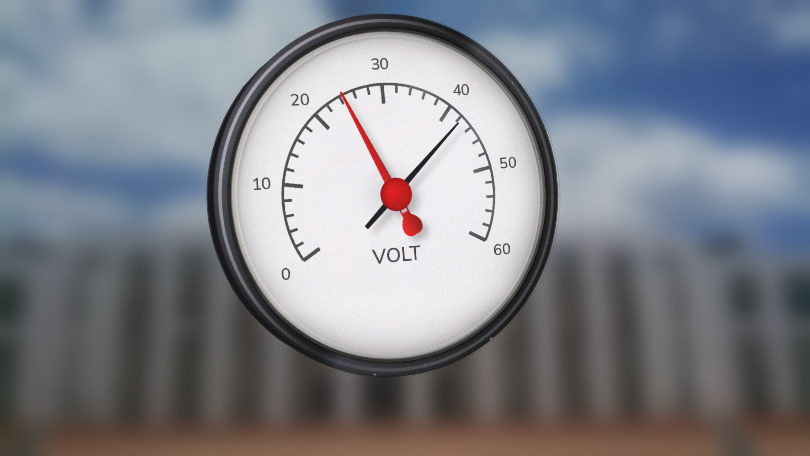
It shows 24 V
